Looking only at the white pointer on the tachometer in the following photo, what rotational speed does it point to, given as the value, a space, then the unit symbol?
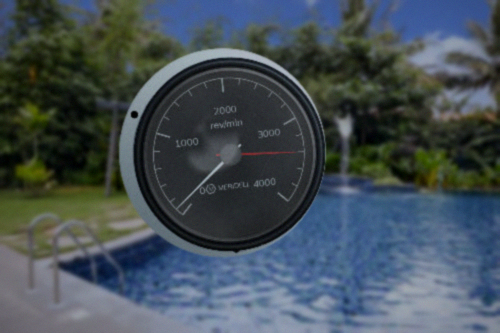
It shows 100 rpm
